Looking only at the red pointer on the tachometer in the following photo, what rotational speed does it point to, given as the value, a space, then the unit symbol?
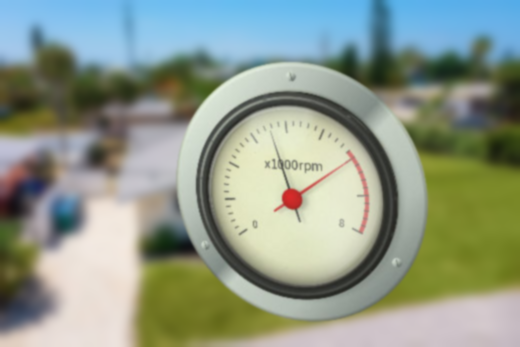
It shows 6000 rpm
